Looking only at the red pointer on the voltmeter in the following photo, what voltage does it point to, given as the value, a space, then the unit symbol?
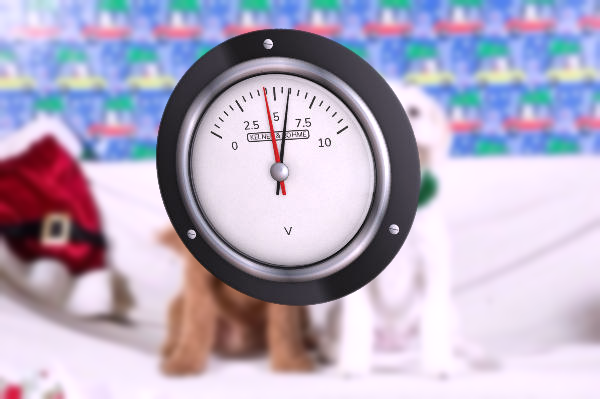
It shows 4.5 V
